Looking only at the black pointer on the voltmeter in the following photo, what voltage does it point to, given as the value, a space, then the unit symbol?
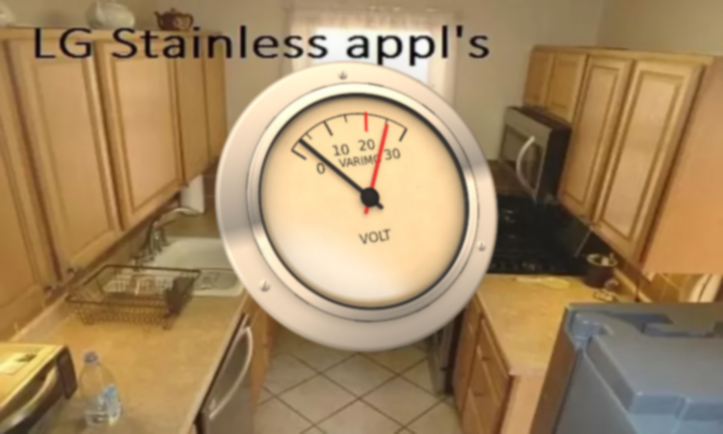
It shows 2.5 V
